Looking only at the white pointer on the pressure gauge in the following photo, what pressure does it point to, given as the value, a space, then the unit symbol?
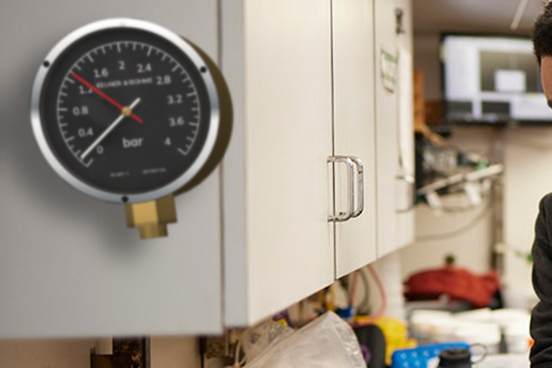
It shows 0.1 bar
